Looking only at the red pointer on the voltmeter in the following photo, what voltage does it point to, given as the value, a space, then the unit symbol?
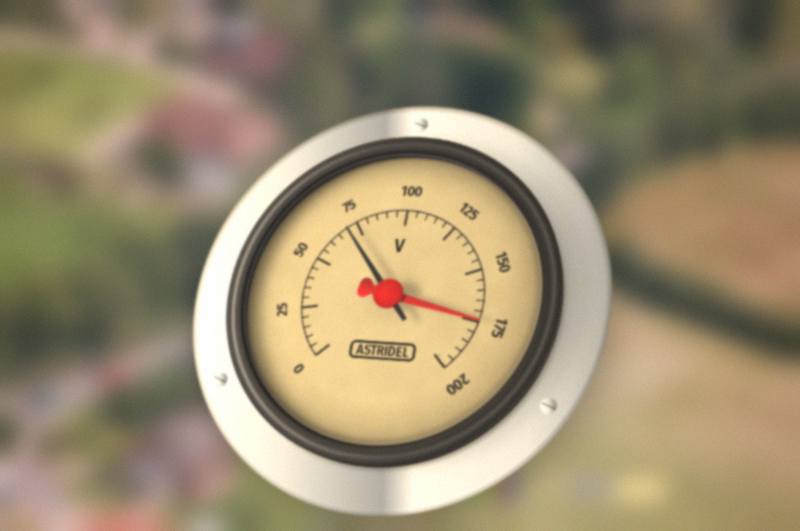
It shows 175 V
